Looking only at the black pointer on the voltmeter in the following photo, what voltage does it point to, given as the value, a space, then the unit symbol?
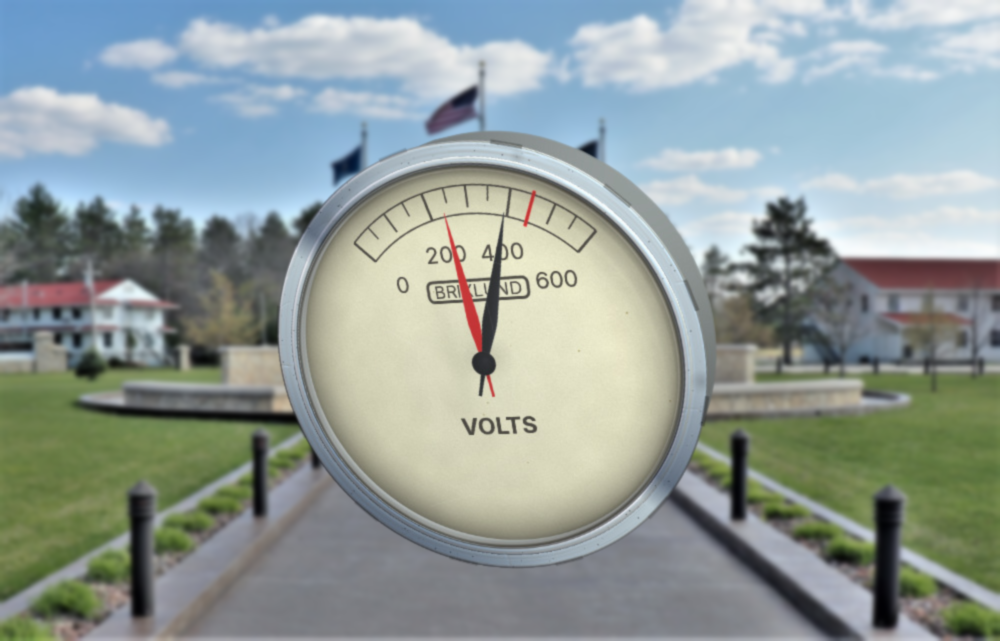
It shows 400 V
